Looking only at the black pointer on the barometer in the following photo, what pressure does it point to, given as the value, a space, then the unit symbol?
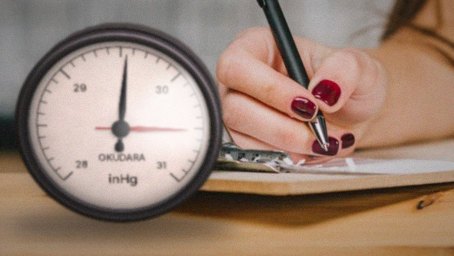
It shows 29.55 inHg
